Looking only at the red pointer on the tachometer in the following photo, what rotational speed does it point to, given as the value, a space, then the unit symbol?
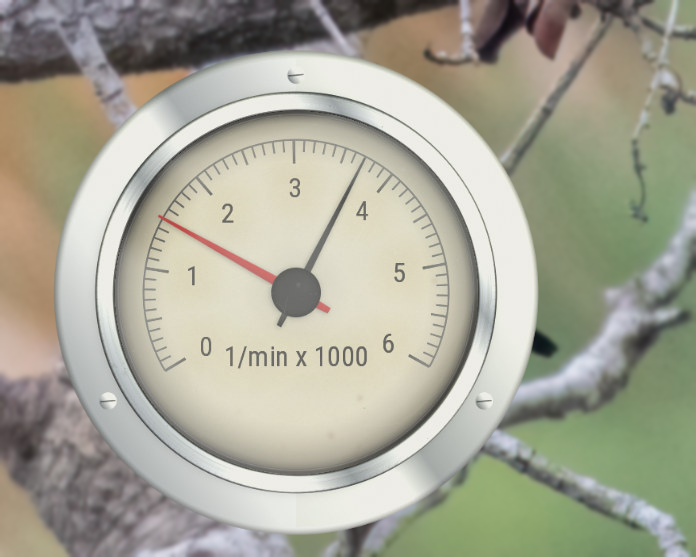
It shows 1500 rpm
